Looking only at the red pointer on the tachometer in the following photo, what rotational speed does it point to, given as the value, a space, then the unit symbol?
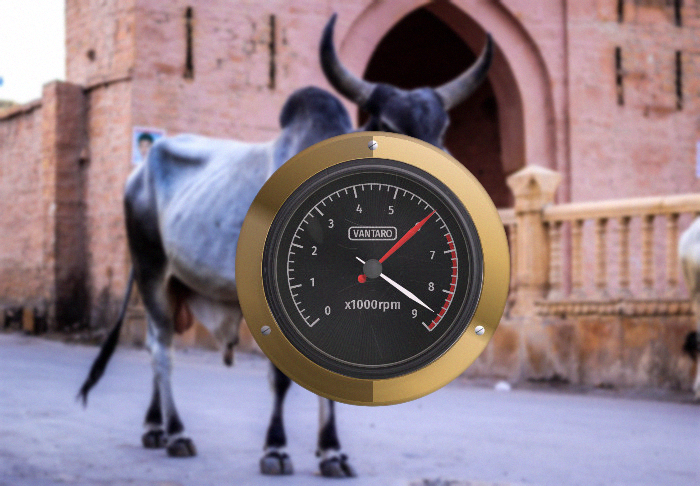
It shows 6000 rpm
